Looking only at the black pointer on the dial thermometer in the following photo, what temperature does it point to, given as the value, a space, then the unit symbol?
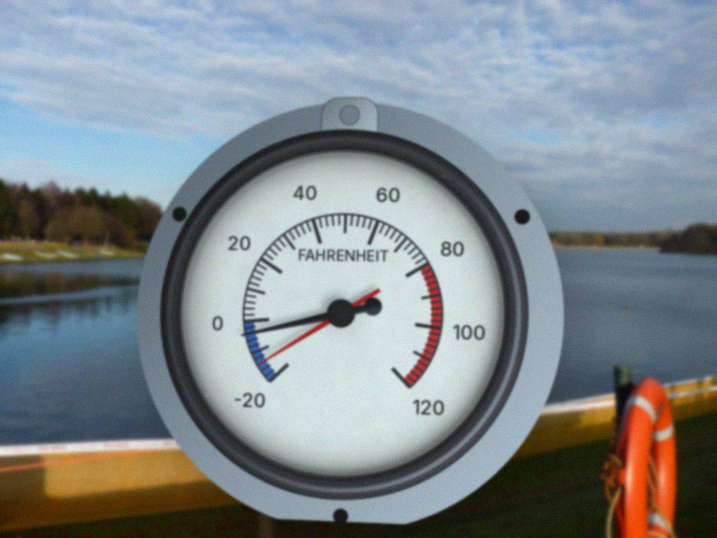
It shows -4 °F
